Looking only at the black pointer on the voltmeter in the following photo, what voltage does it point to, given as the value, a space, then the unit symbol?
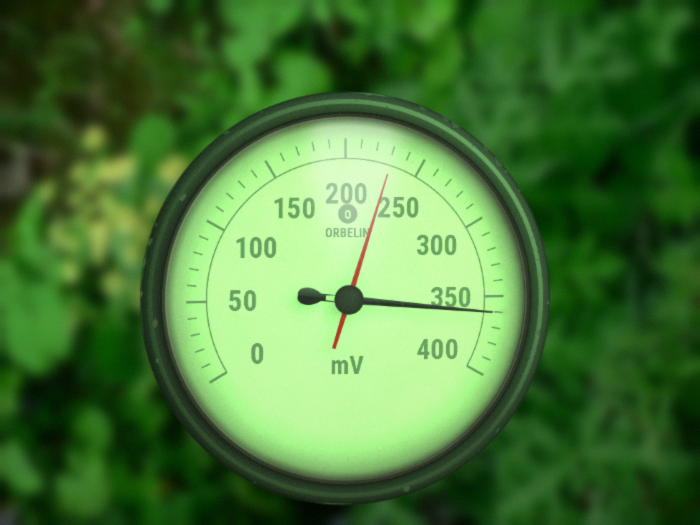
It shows 360 mV
